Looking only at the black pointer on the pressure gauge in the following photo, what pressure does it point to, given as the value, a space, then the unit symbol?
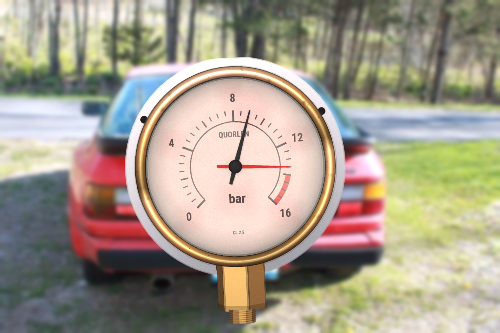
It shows 9 bar
